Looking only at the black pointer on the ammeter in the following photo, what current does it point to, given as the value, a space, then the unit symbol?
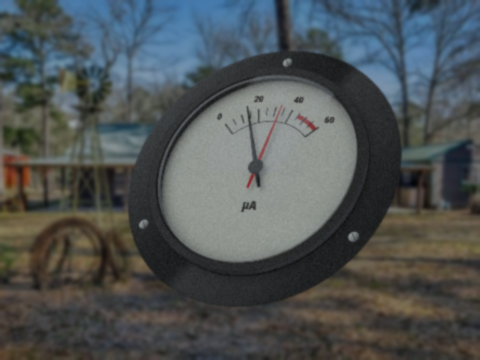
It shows 15 µA
